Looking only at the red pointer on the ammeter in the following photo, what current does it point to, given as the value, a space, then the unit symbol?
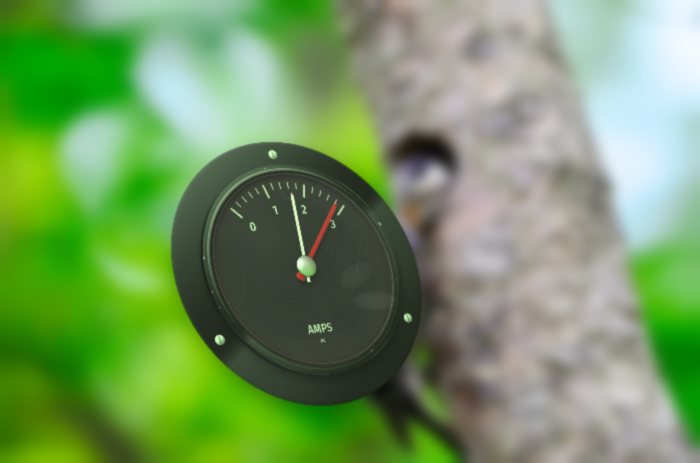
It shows 2.8 A
